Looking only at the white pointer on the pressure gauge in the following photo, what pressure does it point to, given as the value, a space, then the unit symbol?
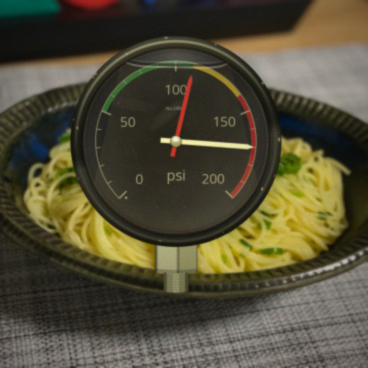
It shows 170 psi
